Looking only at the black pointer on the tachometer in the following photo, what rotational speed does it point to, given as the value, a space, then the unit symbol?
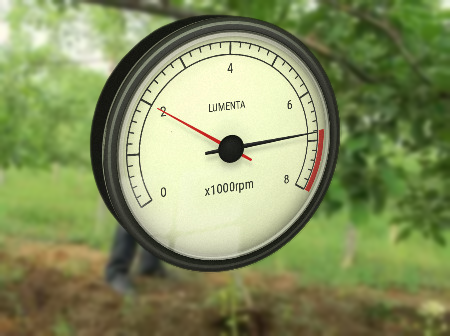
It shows 6800 rpm
